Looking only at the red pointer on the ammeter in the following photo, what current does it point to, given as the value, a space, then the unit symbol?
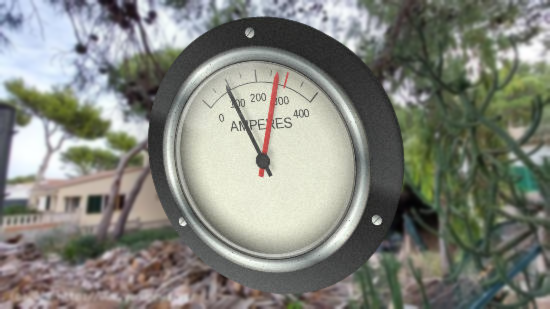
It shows 275 A
